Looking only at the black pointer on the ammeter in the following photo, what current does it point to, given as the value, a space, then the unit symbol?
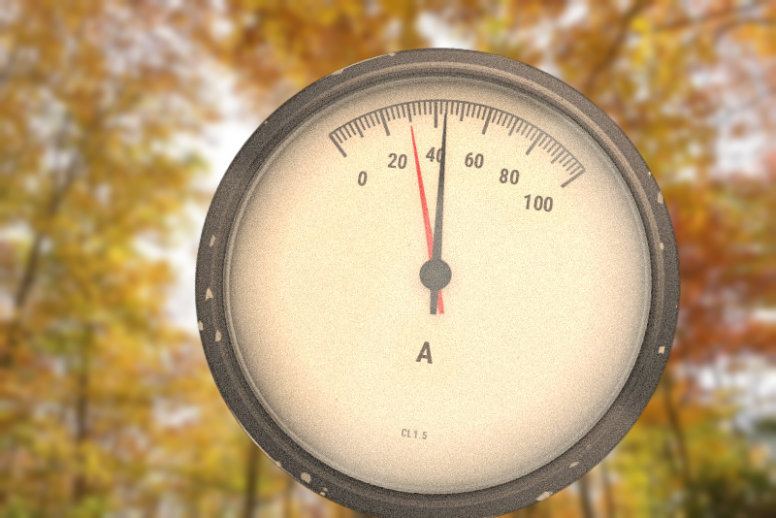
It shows 44 A
